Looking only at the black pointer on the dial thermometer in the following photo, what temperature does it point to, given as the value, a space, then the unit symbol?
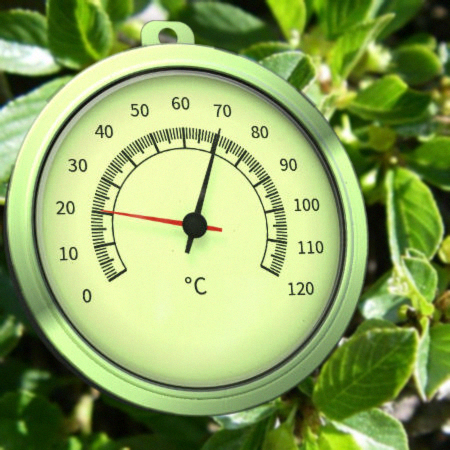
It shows 70 °C
